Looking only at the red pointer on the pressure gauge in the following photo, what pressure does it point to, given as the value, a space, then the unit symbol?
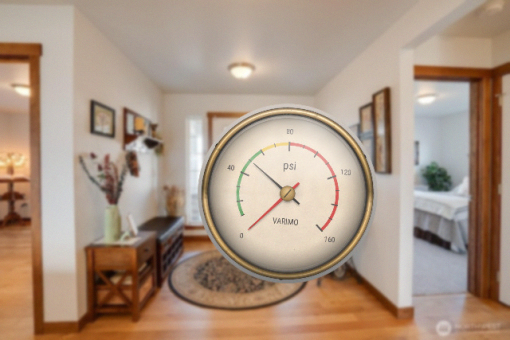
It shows 0 psi
